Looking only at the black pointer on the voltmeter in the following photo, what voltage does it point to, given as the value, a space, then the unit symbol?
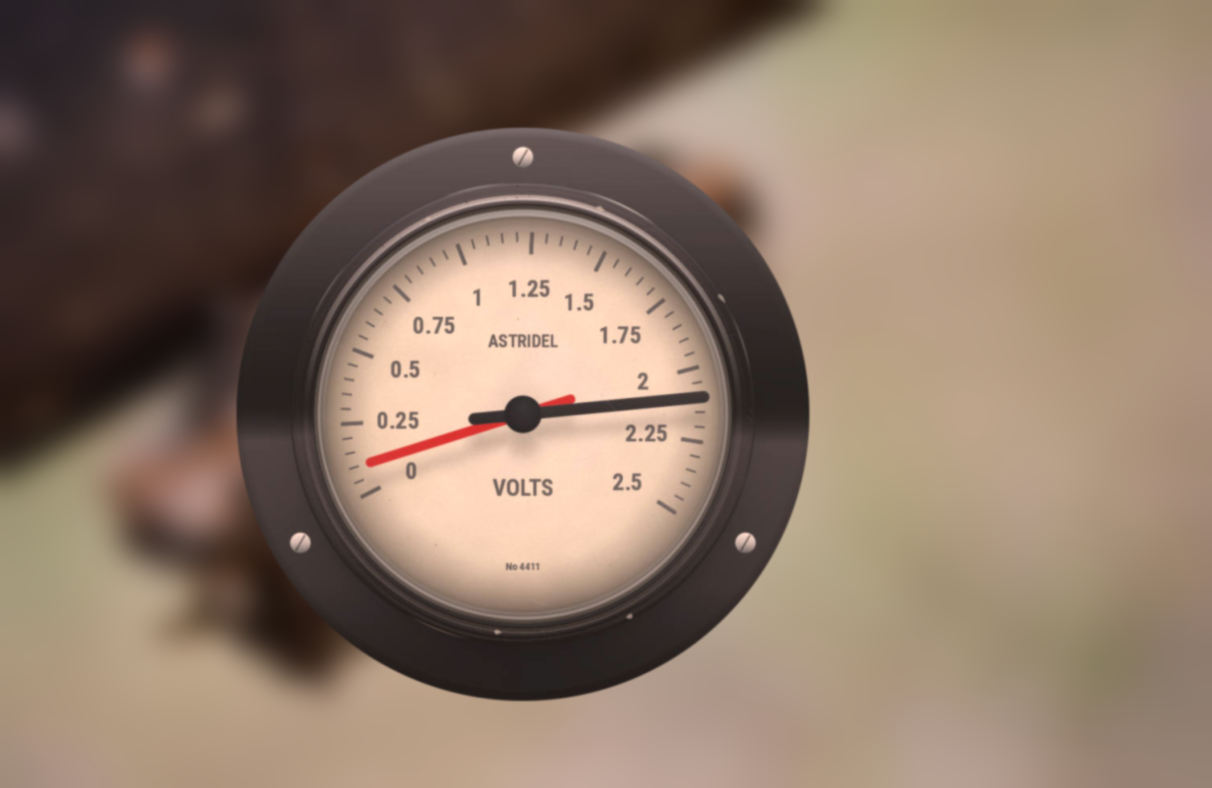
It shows 2.1 V
